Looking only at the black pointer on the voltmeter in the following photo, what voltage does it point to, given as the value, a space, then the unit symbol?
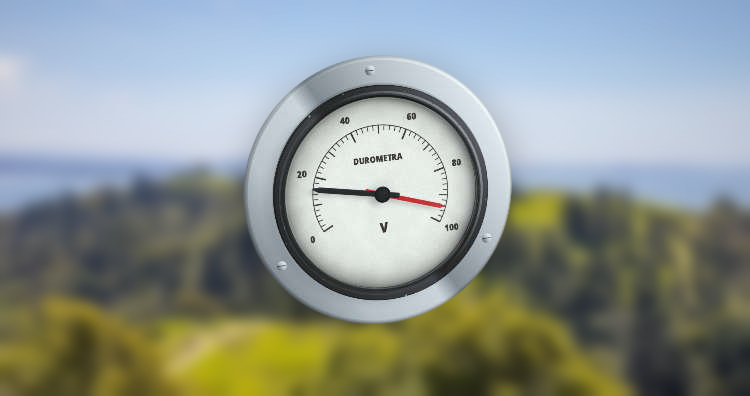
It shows 16 V
